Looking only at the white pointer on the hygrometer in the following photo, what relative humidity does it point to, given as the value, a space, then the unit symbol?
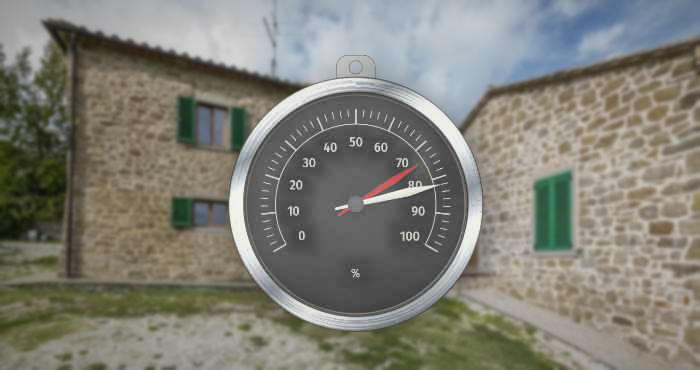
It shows 82 %
